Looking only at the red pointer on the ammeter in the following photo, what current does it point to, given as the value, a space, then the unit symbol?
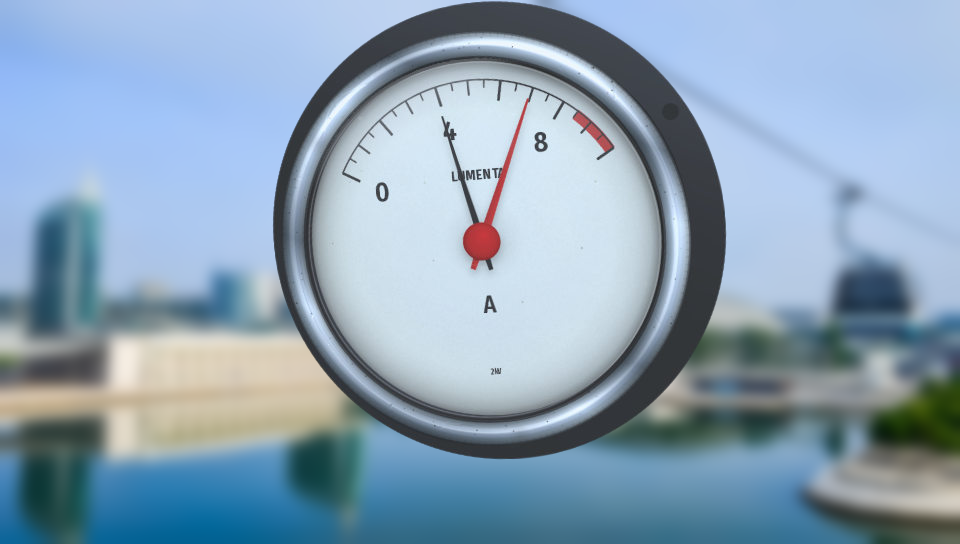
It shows 7 A
